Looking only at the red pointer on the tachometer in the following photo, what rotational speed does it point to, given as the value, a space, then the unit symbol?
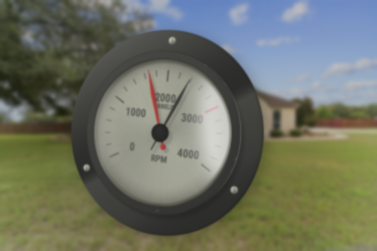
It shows 1700 rpm
